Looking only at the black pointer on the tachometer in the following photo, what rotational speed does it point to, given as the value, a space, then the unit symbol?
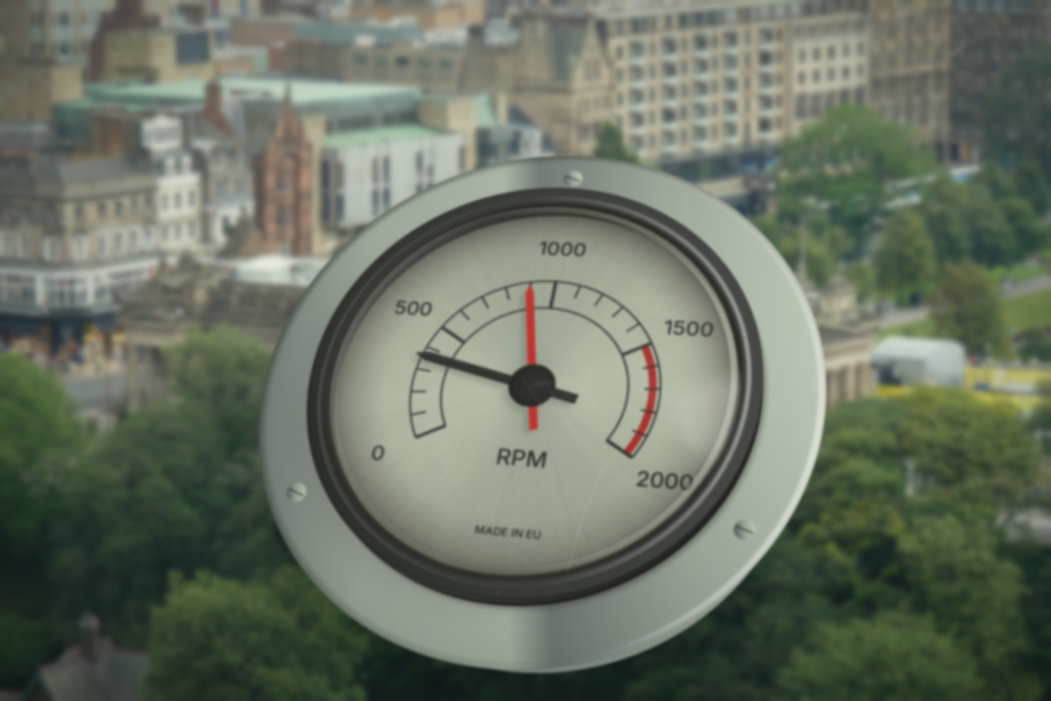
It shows 350 rpm
